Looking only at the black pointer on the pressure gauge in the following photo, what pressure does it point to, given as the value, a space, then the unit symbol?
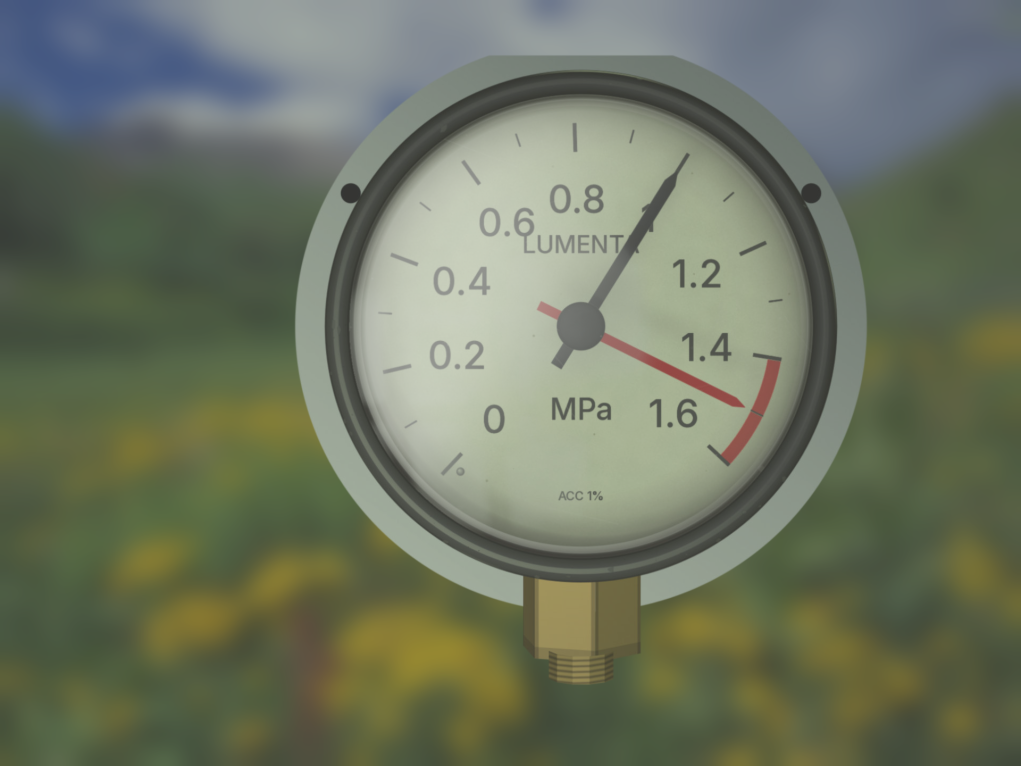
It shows 1 MPa
